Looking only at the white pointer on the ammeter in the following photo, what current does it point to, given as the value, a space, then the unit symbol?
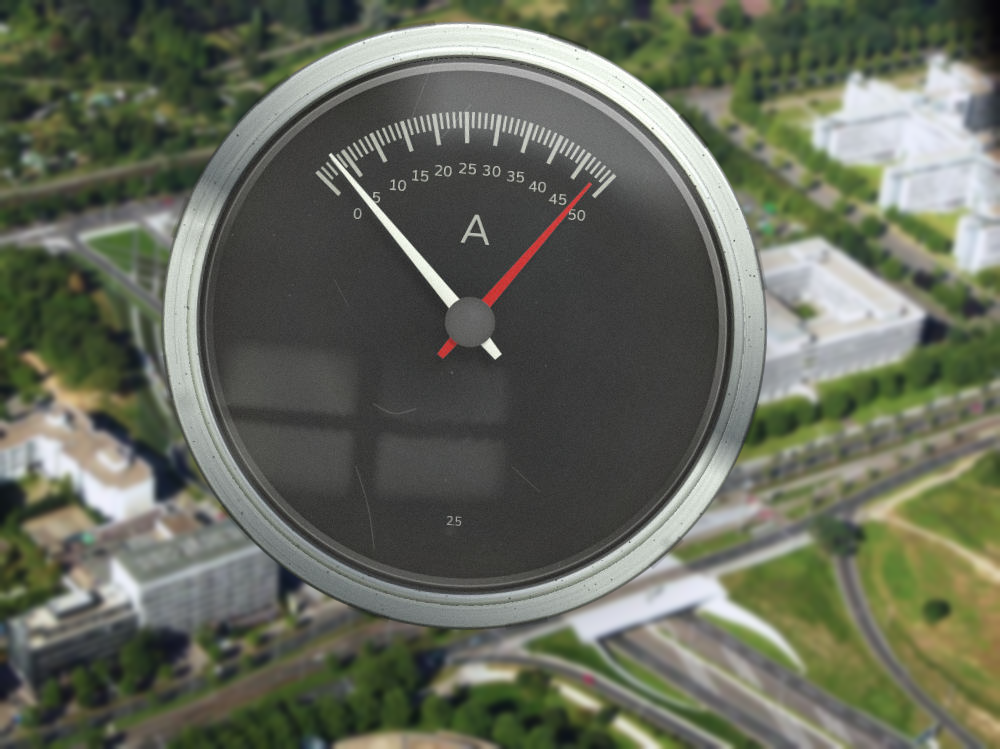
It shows 3 A
